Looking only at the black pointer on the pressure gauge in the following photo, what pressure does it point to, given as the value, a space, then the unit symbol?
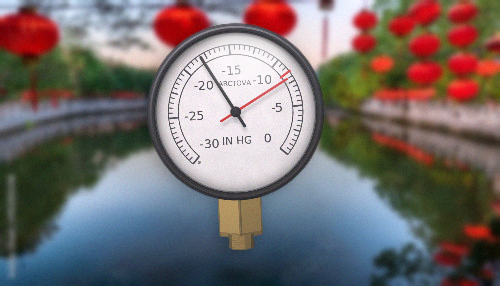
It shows -18 inHg
